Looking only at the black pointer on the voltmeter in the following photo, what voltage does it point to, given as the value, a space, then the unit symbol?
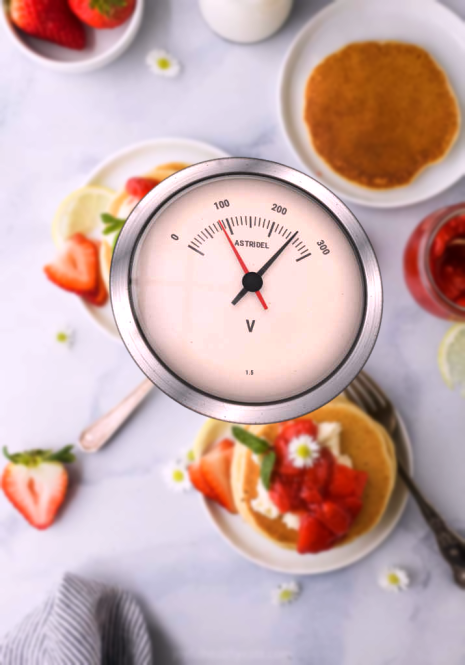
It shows 250 V
